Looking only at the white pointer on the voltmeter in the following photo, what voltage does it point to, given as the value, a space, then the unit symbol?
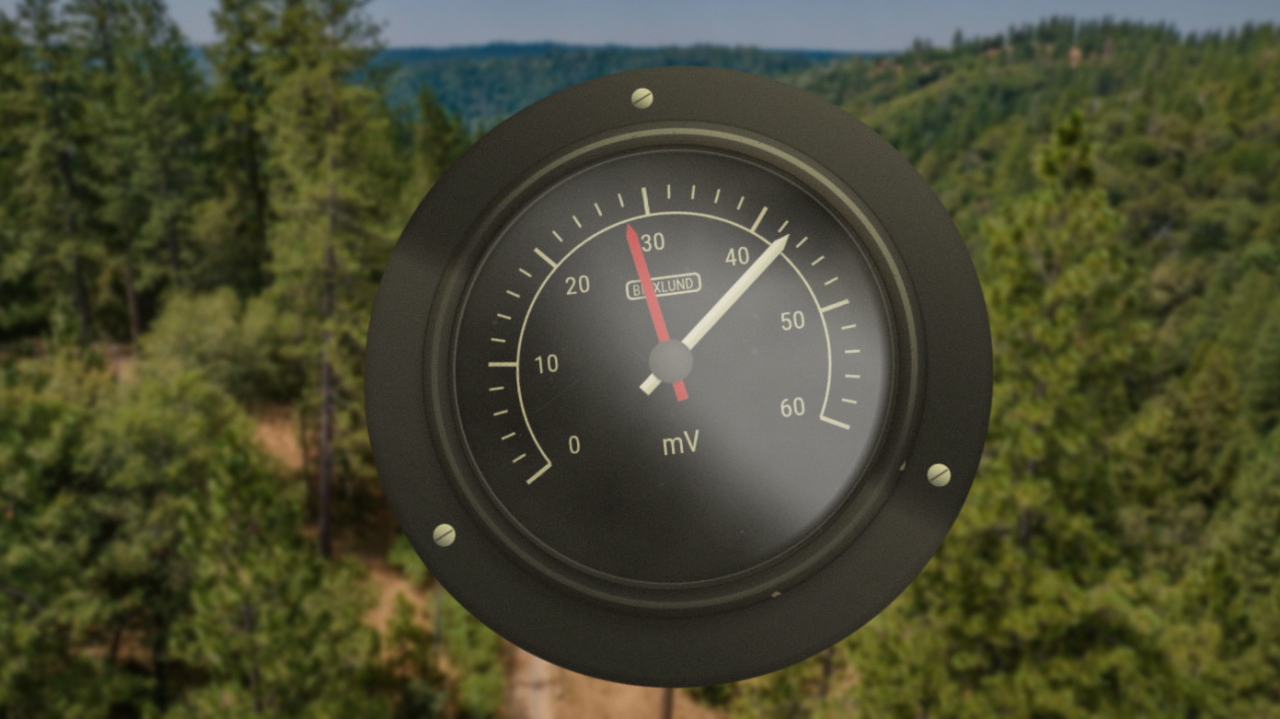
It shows 43 mV
